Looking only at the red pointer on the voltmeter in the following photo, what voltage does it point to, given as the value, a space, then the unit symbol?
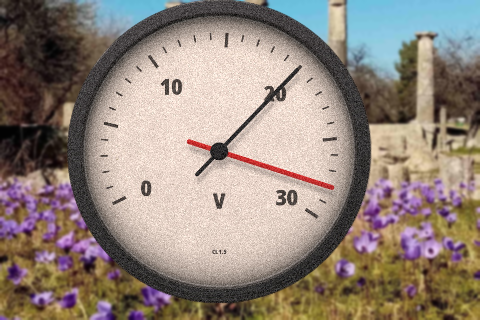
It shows 28 V
